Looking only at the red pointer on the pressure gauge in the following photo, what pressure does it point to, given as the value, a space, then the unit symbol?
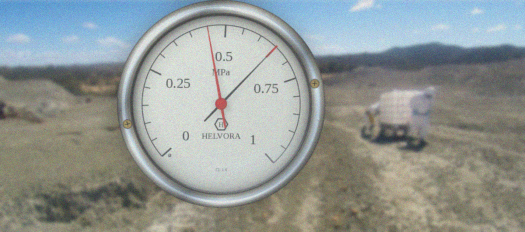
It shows 0.45 MPa
